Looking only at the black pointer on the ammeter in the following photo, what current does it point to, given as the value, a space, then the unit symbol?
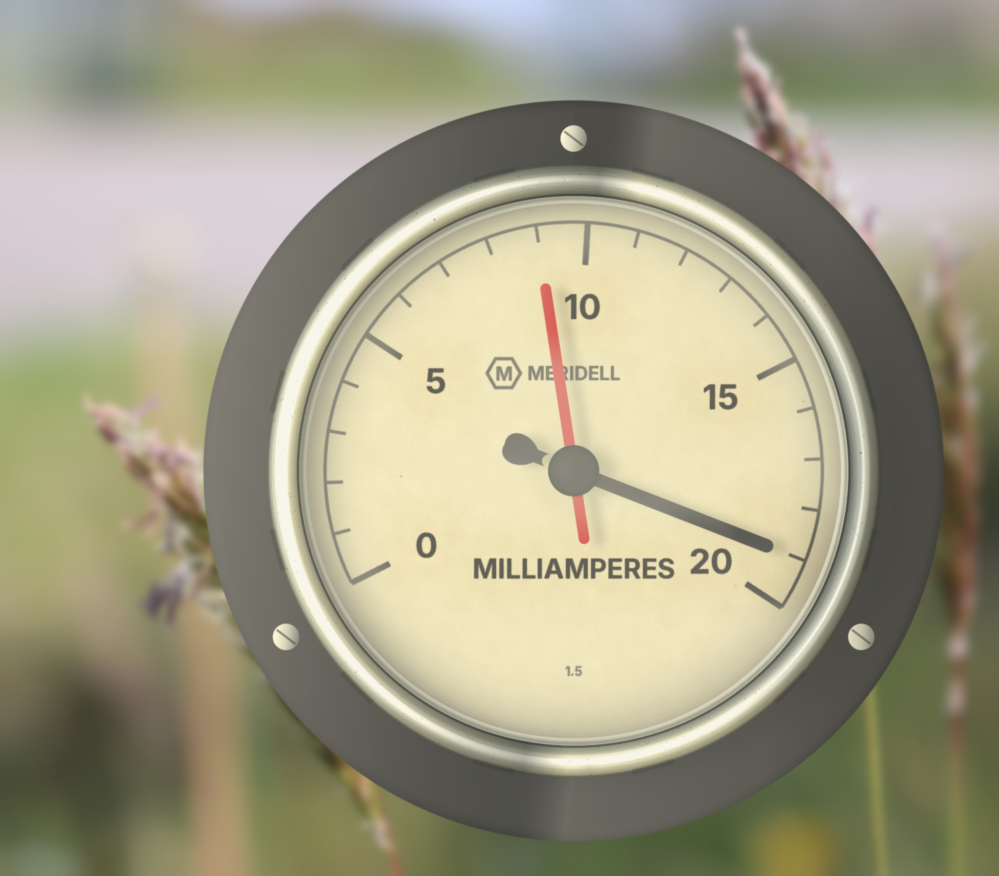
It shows 19 mA
